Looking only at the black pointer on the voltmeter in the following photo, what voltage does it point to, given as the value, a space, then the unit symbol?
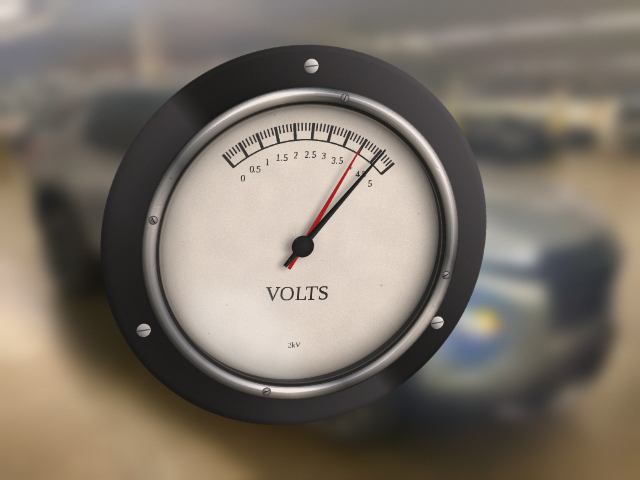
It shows 4.5 V
